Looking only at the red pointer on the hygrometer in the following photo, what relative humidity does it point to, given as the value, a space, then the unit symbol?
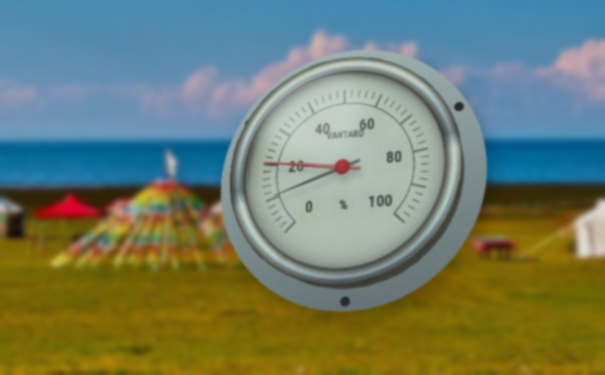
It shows 20 %
